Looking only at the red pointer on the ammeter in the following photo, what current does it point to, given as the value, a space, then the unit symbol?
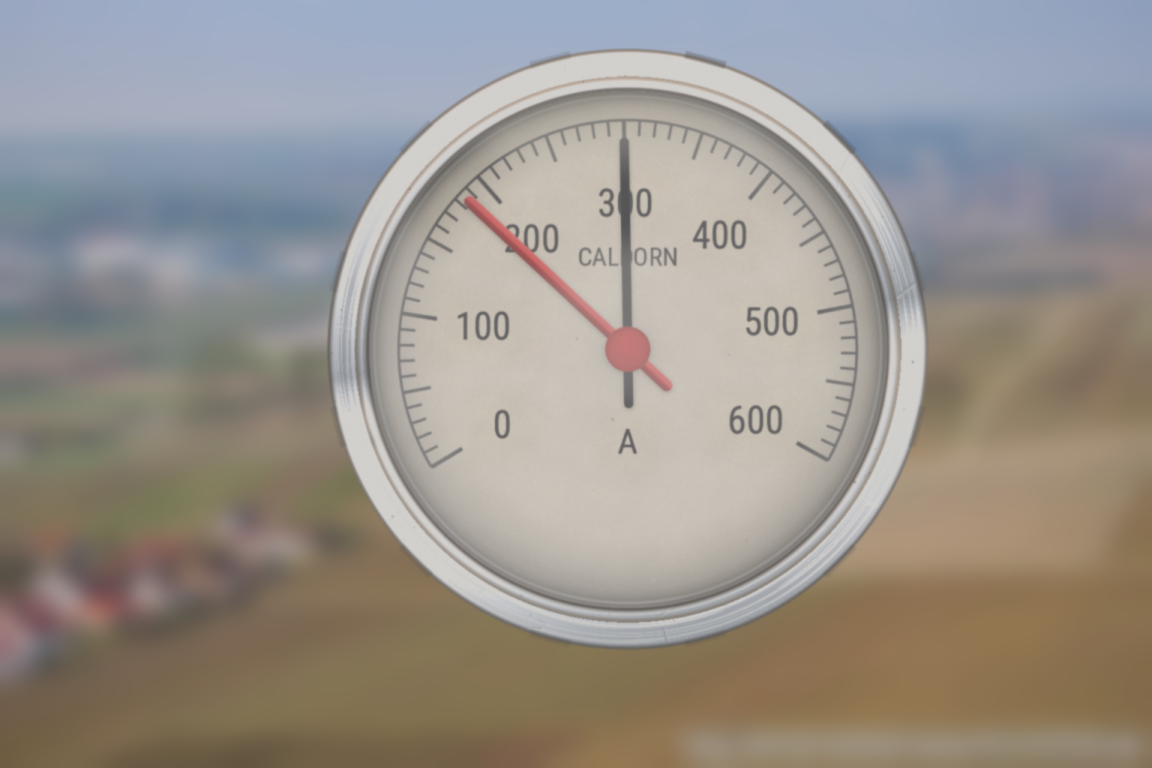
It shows 185 A
